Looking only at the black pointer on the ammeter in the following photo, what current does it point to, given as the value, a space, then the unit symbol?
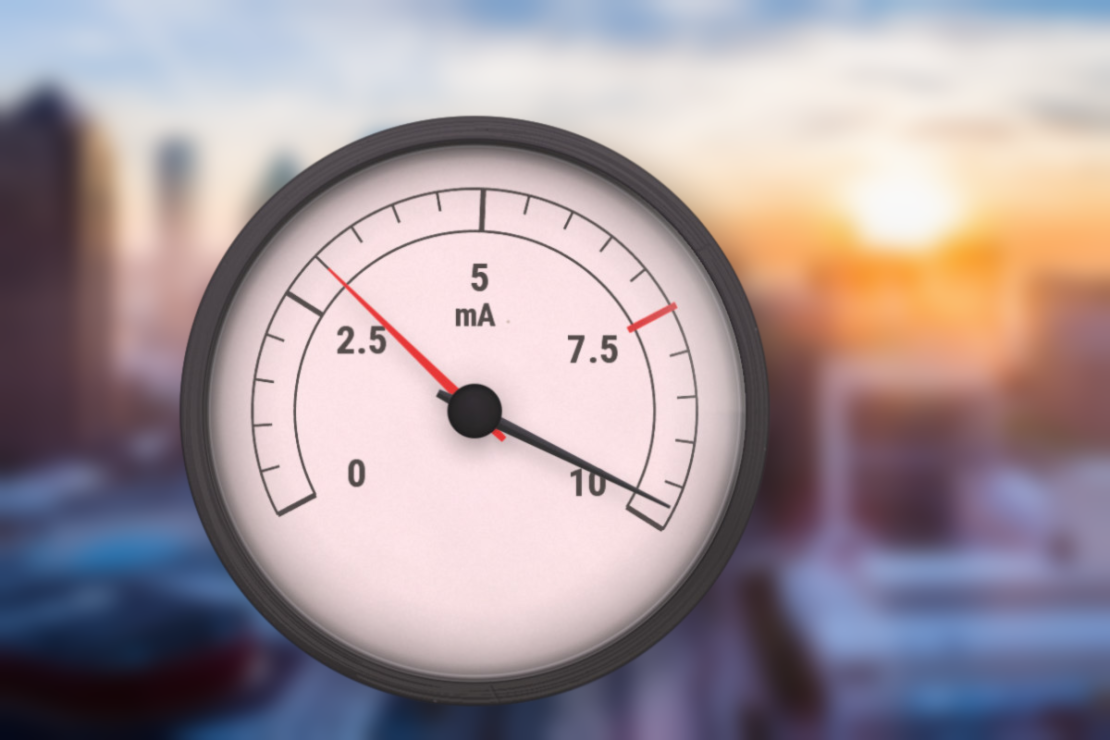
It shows 9.75 mA
